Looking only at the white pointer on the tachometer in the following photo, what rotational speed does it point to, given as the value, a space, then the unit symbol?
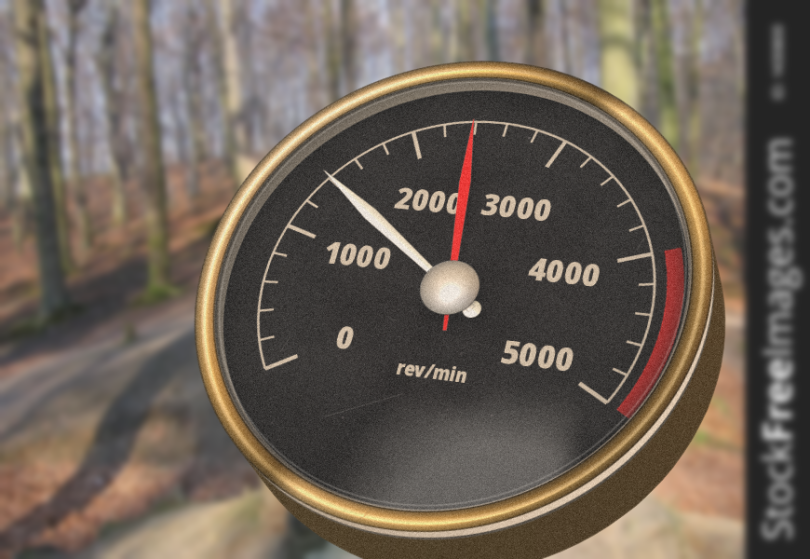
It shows 1400 rpm
